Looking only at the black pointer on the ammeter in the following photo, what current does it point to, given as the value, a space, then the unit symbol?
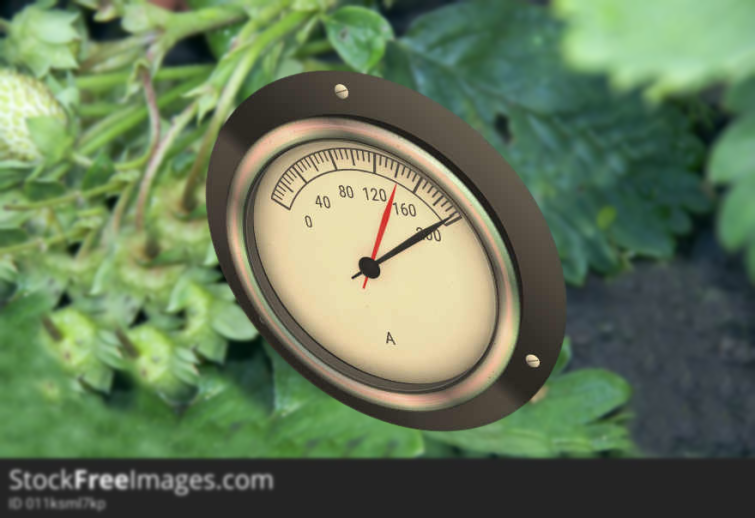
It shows 195 A
